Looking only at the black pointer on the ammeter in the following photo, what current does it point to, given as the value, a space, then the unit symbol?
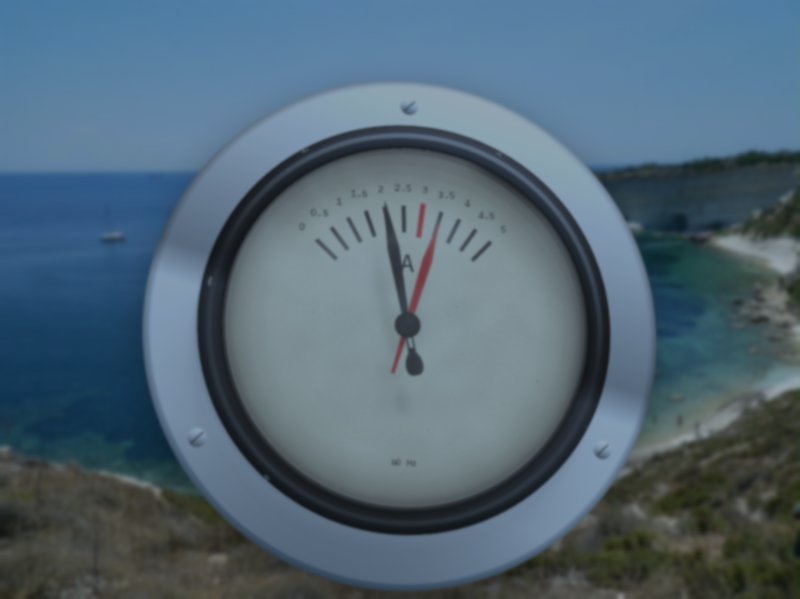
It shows 2 A
